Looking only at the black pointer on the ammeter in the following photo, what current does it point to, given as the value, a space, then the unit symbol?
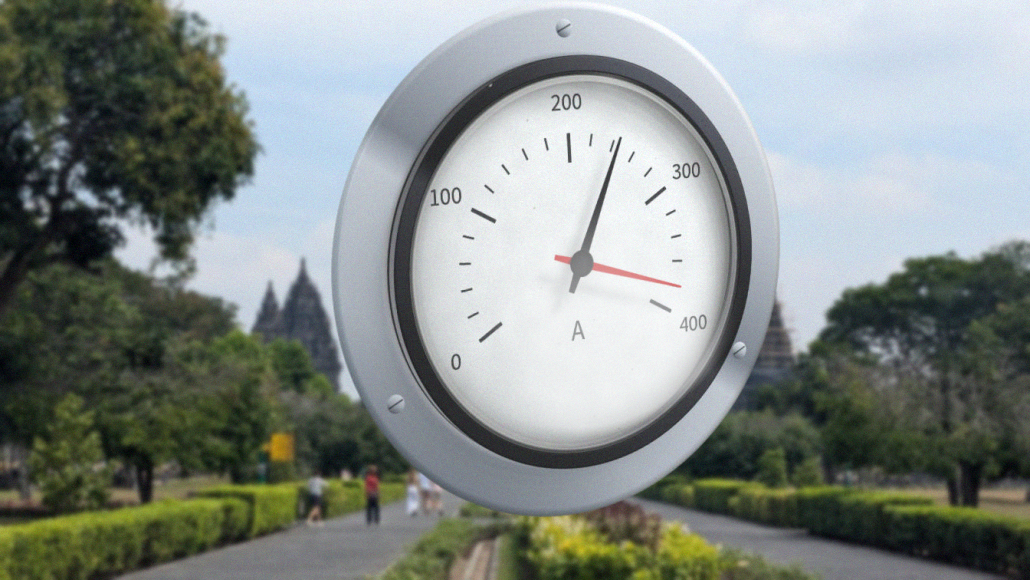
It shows 240 A
